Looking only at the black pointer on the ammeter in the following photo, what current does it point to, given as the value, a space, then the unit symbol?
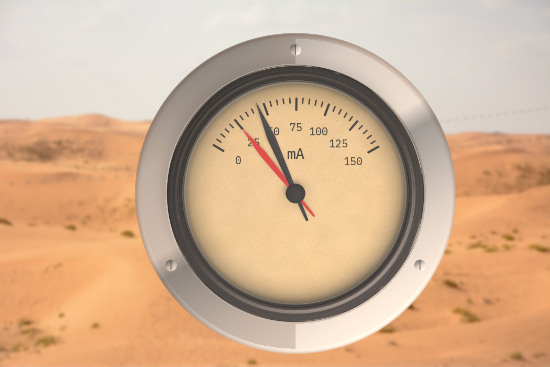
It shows 45 mA
